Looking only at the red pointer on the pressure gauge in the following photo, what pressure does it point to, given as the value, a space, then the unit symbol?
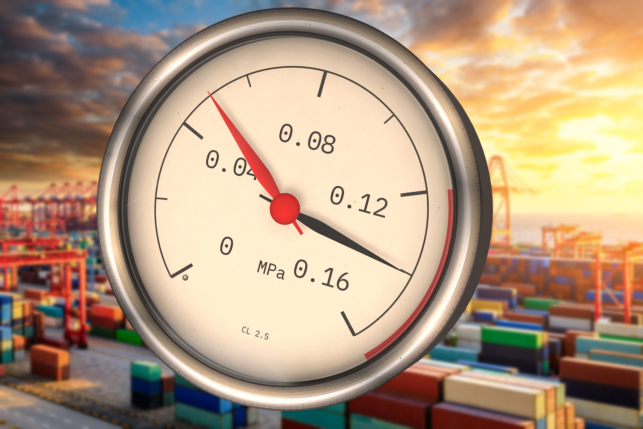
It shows 0.05 MPa
